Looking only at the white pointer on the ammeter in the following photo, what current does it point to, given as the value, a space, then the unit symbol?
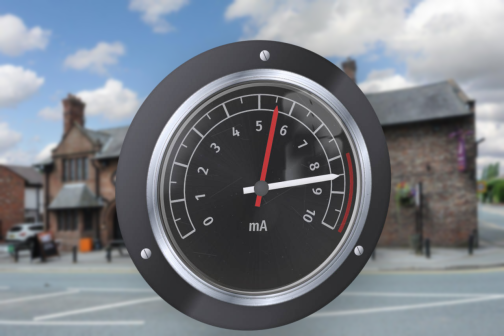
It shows 8.5 mA
